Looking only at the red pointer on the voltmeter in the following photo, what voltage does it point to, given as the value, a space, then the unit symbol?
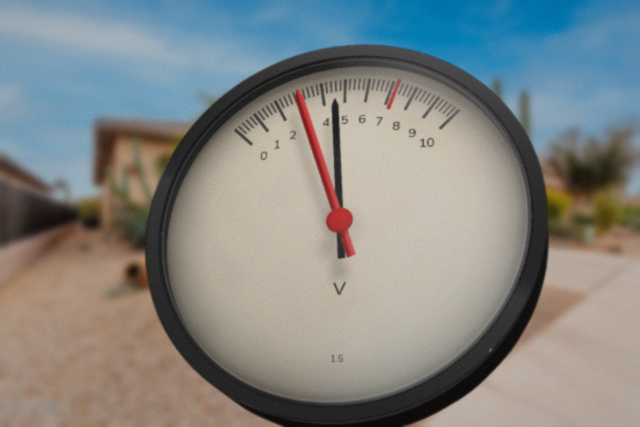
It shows 3 V
